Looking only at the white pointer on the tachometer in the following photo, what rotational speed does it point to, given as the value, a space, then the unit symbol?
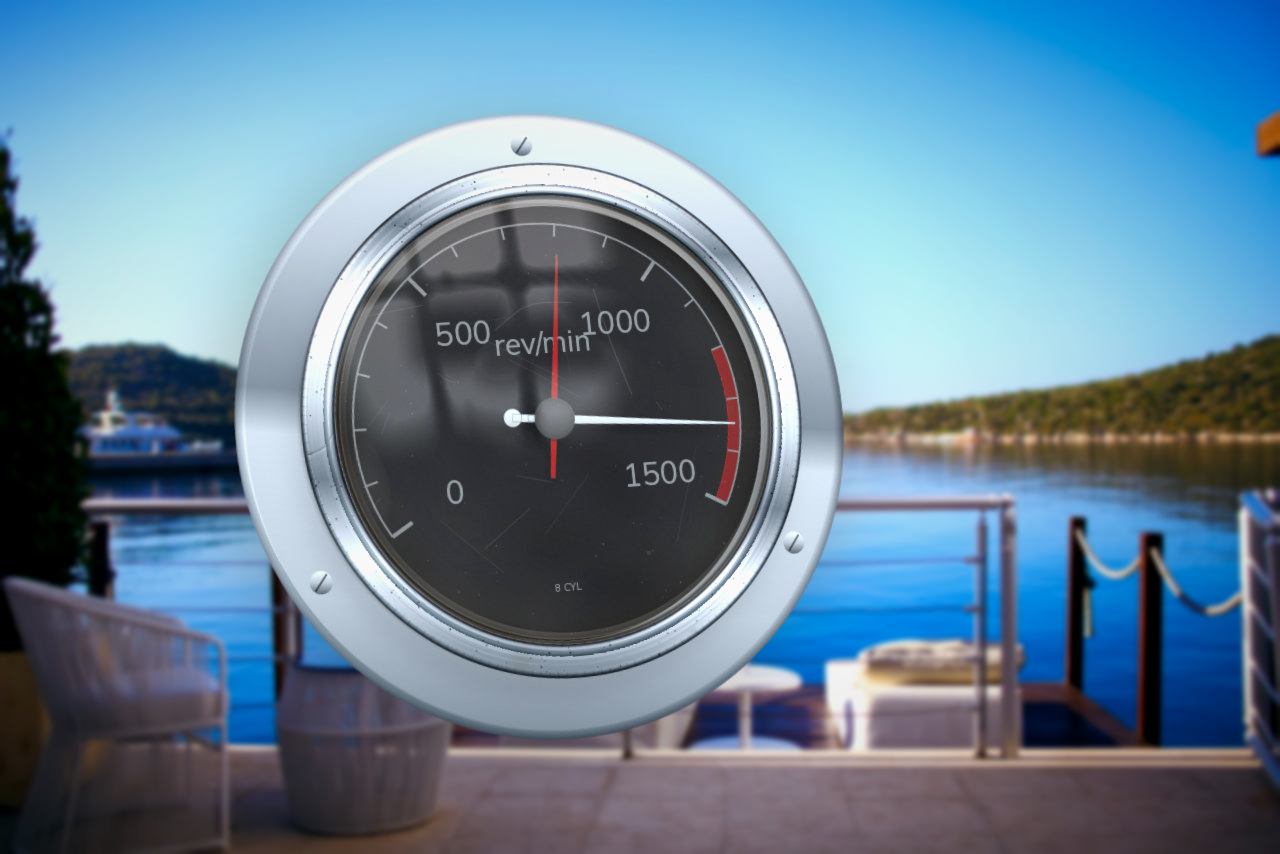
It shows 1350 rpm
